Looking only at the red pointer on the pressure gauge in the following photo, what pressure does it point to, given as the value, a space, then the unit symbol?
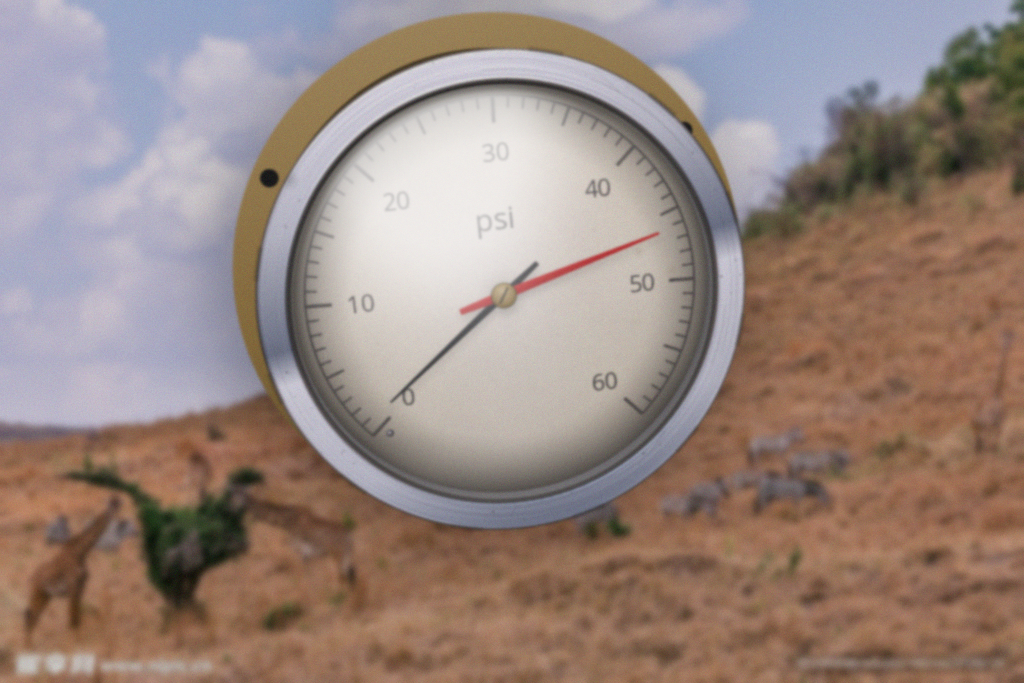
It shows 46 psi
